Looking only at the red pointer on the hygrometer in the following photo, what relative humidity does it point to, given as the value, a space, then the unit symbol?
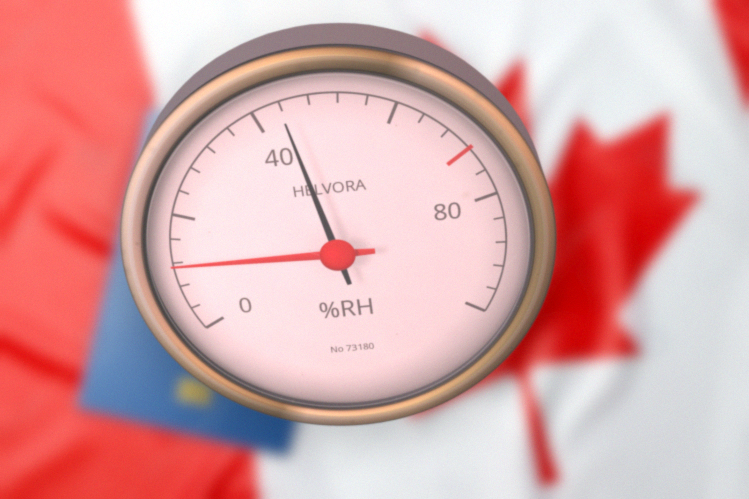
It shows 12 %
